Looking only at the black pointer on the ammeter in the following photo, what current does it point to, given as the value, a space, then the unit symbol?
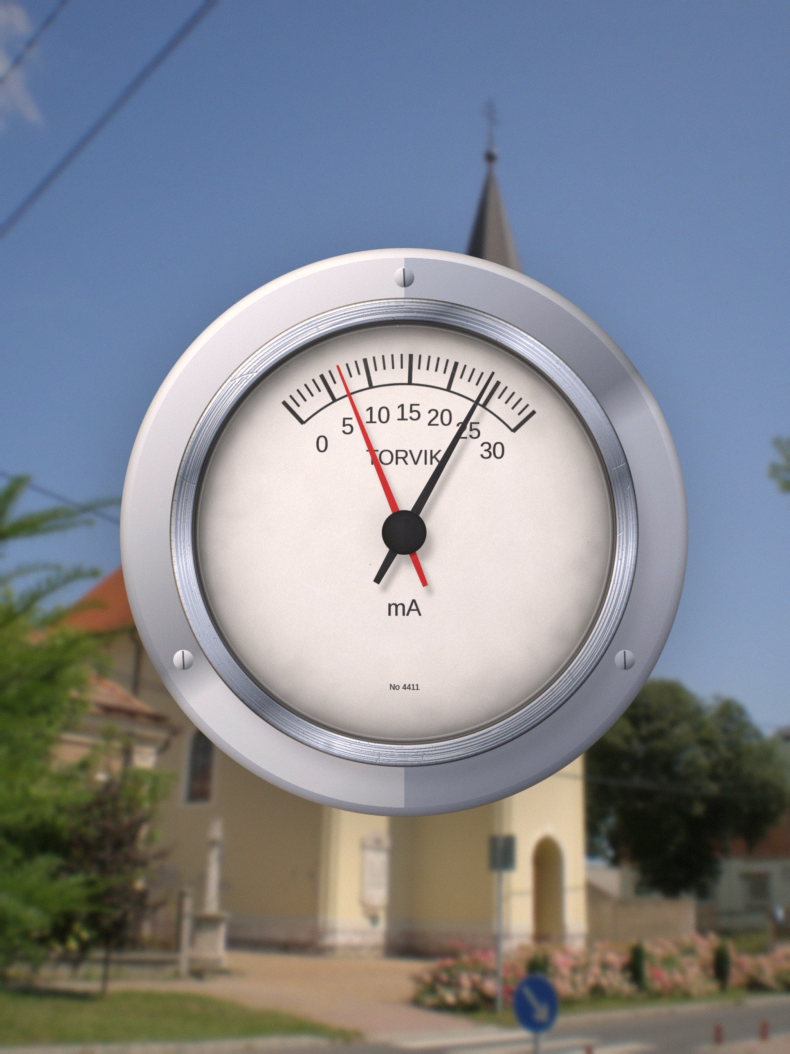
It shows 24 mA
